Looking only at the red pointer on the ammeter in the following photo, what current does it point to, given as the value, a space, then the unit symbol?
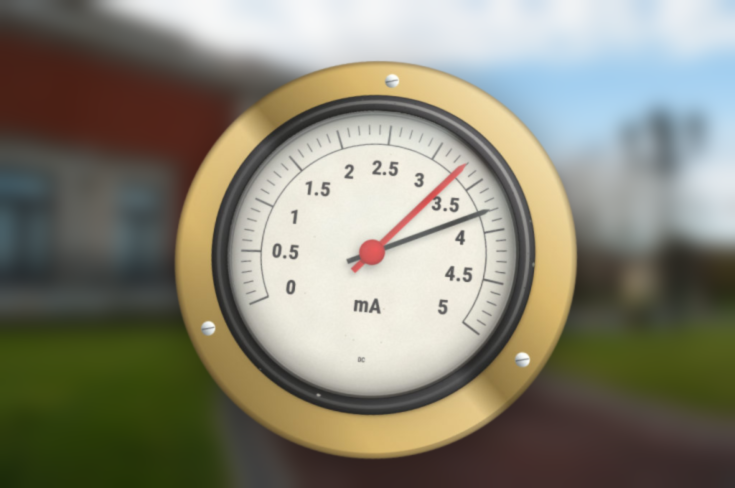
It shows 3.3 mA
